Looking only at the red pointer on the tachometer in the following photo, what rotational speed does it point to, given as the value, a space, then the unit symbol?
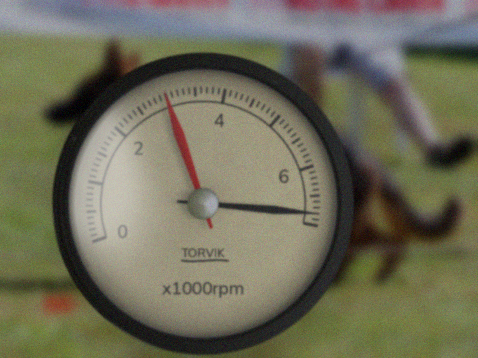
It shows 3000 rpm
